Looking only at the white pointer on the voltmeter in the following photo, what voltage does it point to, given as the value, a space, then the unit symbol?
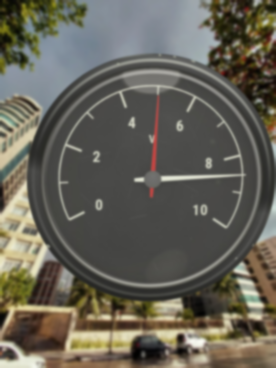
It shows 8.5 V
